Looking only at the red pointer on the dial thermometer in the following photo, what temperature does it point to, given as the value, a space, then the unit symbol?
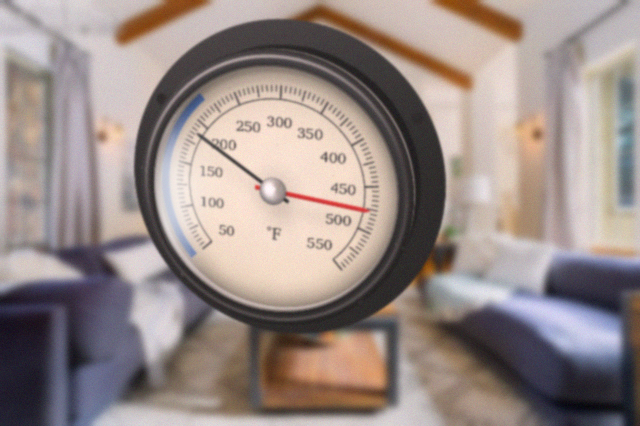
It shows 475 °F
